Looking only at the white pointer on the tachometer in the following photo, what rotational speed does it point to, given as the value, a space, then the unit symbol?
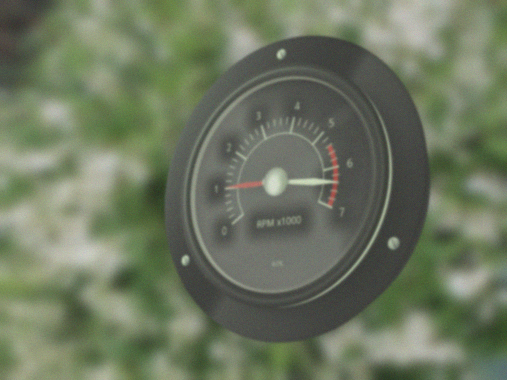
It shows 6400 rpm
